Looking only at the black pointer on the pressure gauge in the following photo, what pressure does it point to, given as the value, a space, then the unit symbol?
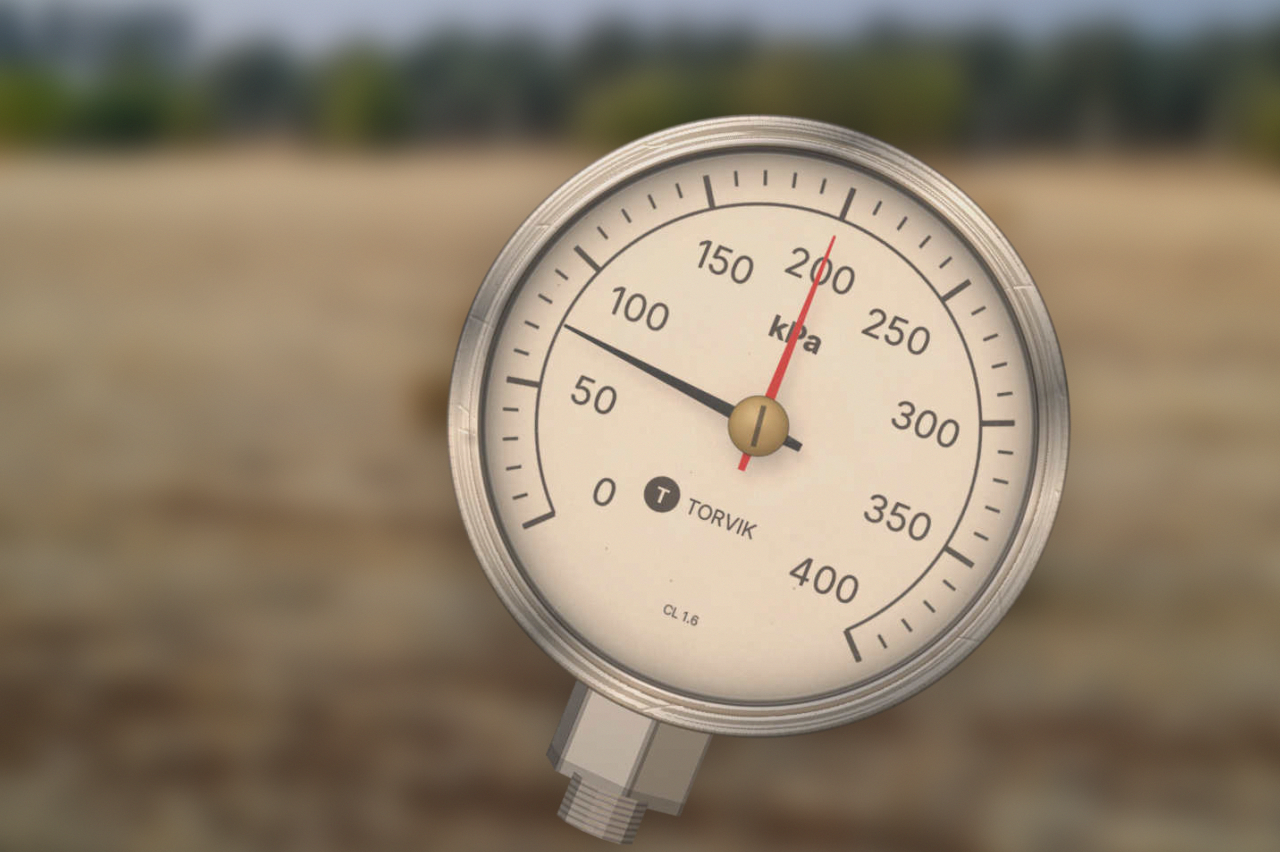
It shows 75 kPa
